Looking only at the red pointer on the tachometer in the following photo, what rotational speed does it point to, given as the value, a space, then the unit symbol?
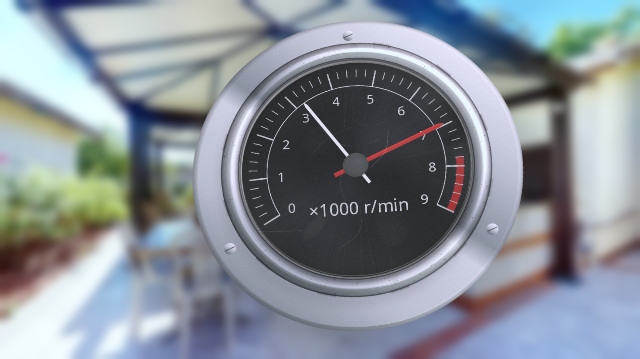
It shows 7000 rpm
